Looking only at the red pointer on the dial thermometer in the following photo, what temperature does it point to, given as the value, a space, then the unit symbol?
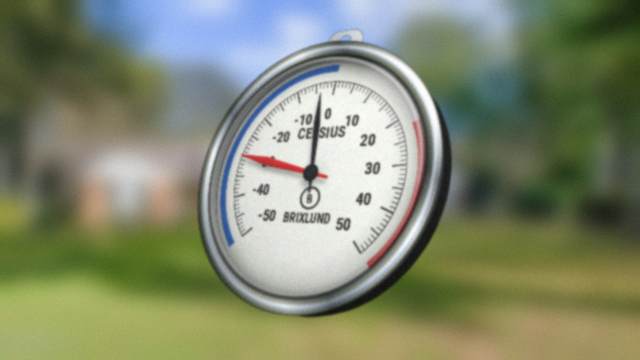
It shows -30 °C
